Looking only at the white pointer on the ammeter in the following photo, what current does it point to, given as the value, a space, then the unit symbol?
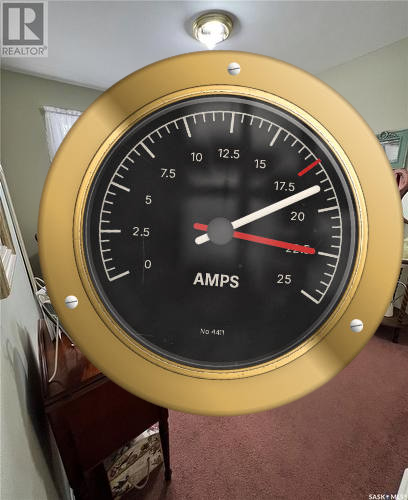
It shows 18.75 A
